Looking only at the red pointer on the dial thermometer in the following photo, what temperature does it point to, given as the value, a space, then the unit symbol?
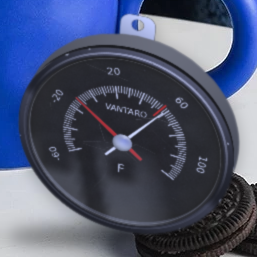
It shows -10 °F
